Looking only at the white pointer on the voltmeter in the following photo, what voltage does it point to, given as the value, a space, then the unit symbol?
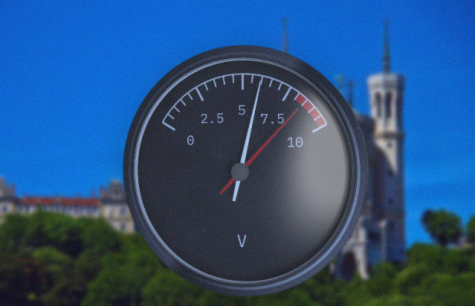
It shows 6 V
